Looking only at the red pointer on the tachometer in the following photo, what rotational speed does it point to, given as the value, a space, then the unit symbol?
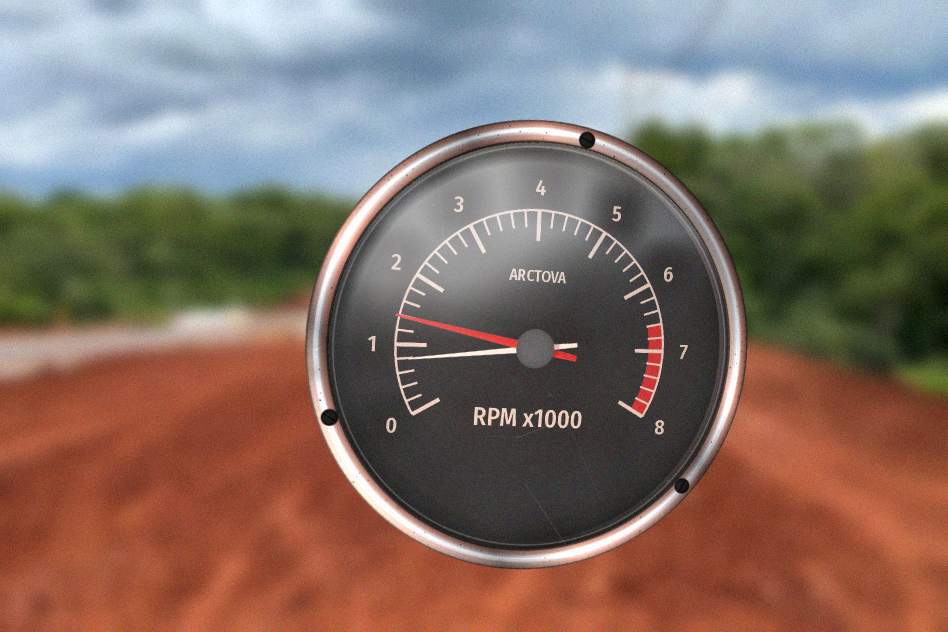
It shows 1400 rpm
